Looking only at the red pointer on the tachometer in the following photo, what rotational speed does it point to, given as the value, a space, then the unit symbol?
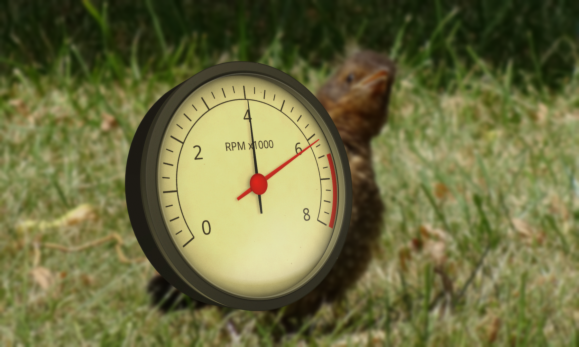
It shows 6125 rpm
